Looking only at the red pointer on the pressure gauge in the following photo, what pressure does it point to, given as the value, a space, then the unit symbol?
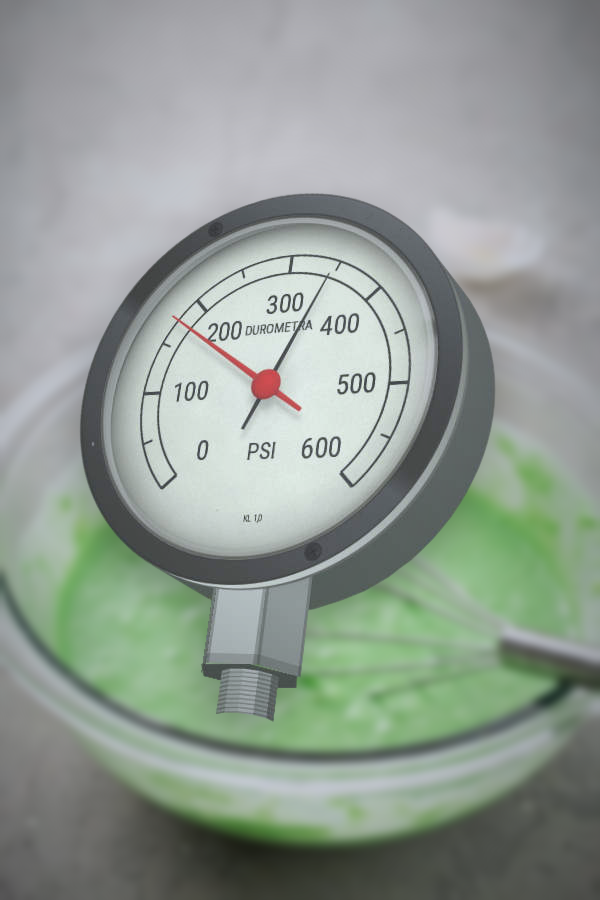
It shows 175 psi
